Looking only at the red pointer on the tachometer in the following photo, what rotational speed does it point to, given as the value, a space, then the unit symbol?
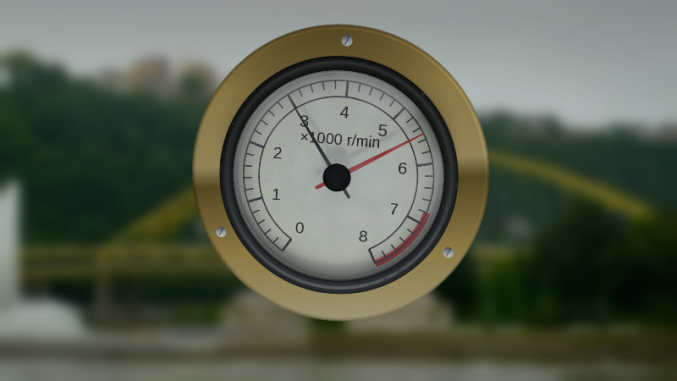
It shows 5500 rpm
